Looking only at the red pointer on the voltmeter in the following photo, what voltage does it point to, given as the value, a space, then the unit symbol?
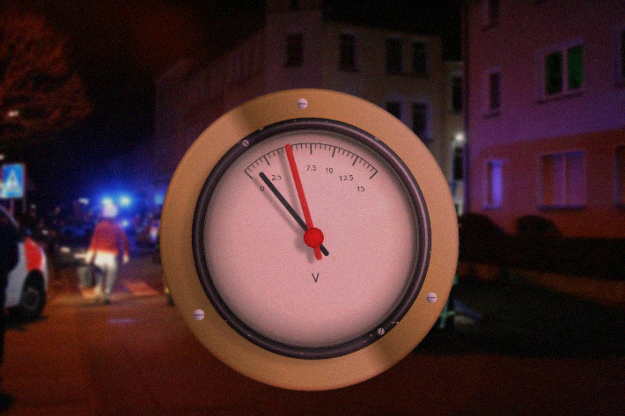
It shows 5 V
